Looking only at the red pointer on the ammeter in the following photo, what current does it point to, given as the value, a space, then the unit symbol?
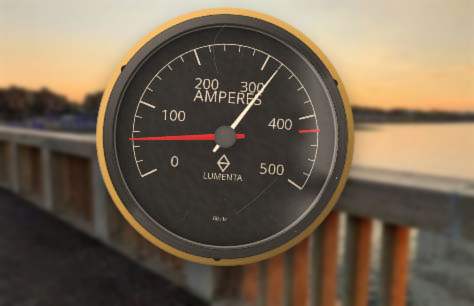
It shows 50 A
